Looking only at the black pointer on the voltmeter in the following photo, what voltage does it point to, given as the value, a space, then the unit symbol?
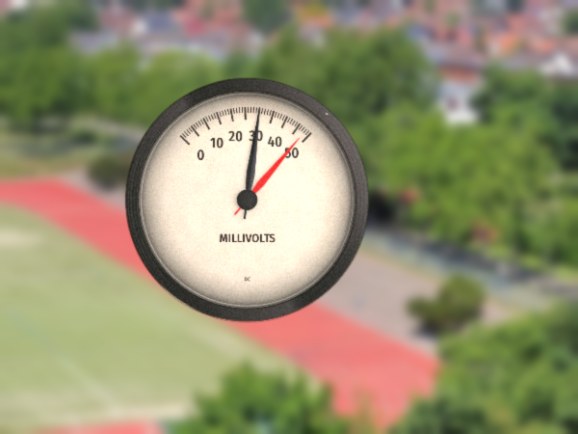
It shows 30 mV
